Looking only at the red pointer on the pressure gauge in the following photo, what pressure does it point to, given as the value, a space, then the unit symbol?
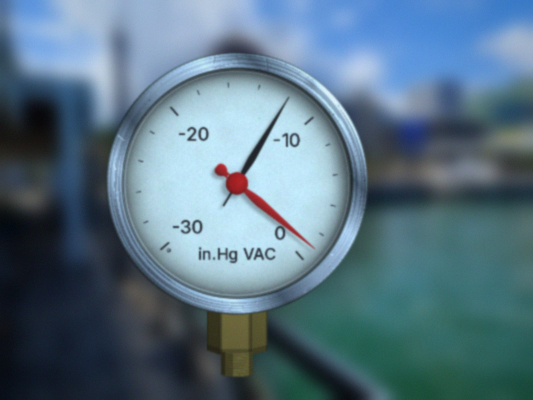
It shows -1 inHg
